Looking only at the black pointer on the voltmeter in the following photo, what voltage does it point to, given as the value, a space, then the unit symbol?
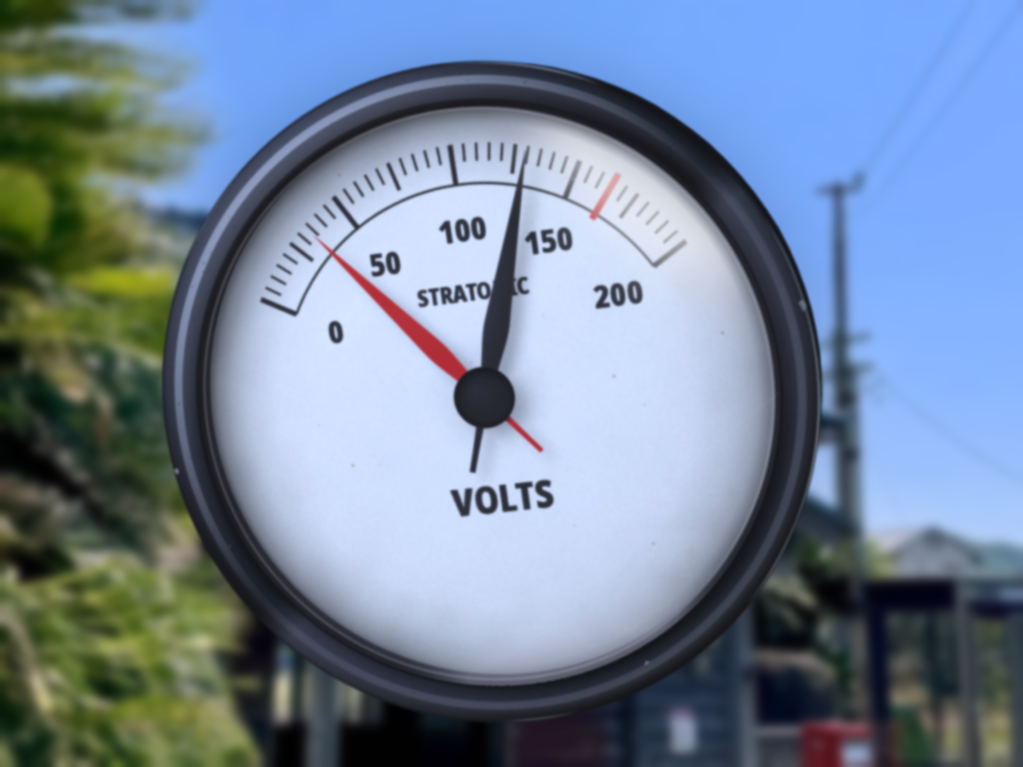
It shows 130 V
